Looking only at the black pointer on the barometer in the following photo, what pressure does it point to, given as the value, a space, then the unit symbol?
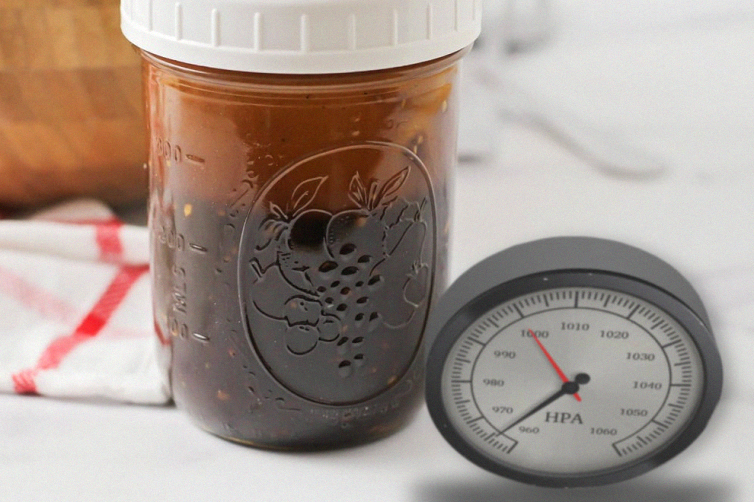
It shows 965 hPa
